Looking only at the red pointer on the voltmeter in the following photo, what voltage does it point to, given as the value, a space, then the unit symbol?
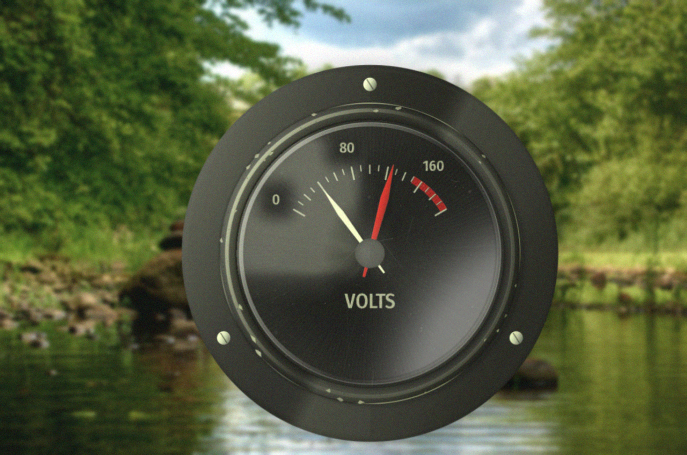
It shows 125 V
